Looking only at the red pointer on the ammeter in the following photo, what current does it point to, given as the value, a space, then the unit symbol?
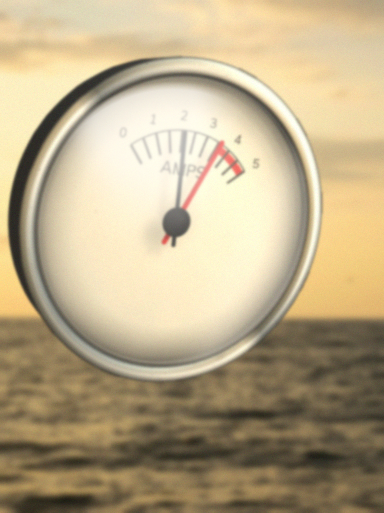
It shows 3.5 A
